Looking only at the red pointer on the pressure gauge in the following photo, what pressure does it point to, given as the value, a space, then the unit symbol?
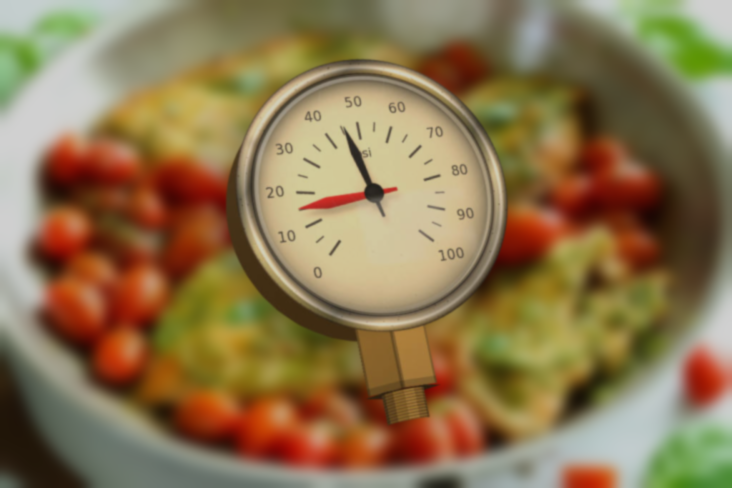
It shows 15 psi
